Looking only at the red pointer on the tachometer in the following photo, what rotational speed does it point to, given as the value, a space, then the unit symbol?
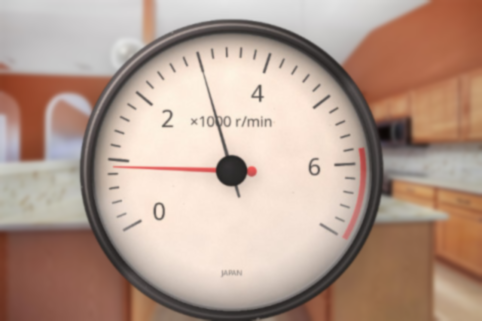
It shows 900 rpm
